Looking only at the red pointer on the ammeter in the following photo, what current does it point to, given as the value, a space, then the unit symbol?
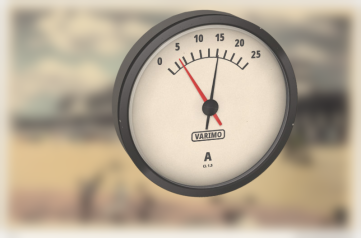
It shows 3.75 A
